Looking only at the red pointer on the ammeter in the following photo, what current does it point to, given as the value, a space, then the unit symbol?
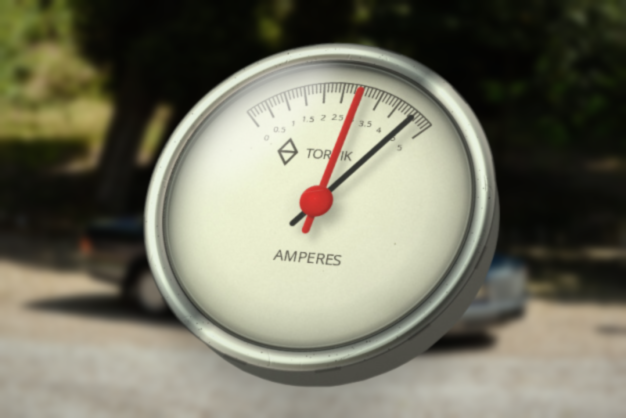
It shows 3 A
